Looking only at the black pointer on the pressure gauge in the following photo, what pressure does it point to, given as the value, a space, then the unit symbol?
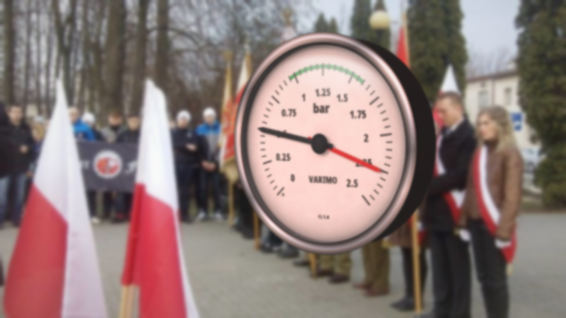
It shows 0.5 bar
